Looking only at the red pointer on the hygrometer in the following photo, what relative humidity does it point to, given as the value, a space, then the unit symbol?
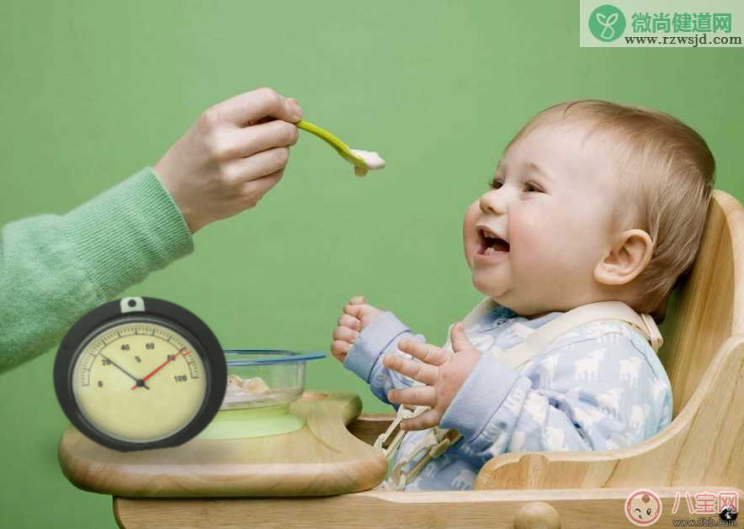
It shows 80 %
